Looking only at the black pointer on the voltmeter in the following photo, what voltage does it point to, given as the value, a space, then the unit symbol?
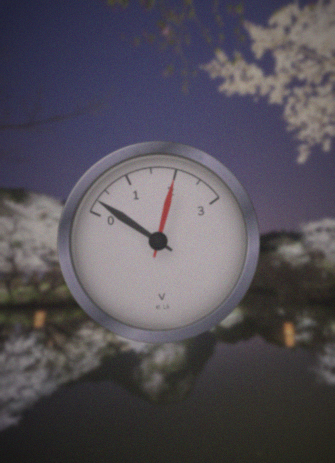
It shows 0.25 V
